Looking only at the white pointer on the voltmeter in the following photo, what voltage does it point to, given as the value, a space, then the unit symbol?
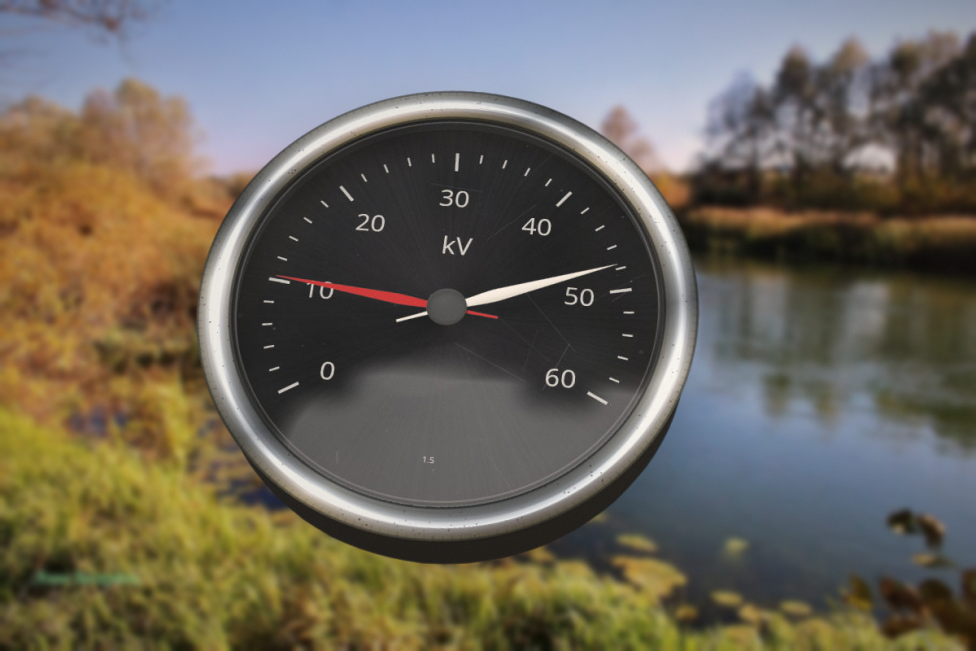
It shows 48 kV
